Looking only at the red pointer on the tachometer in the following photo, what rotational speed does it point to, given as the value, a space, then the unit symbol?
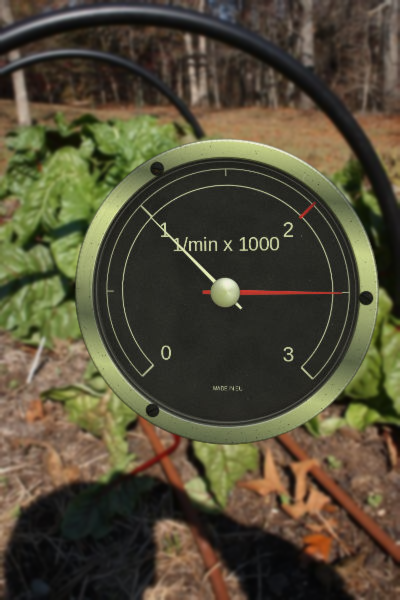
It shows 2500 rpm
